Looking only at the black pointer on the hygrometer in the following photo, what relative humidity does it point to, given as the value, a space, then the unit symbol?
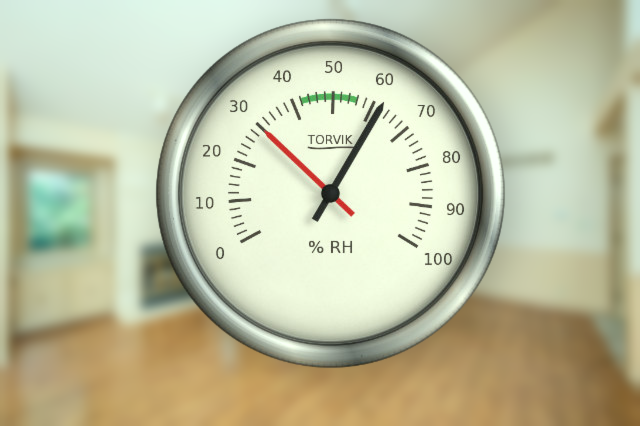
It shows 62 %
